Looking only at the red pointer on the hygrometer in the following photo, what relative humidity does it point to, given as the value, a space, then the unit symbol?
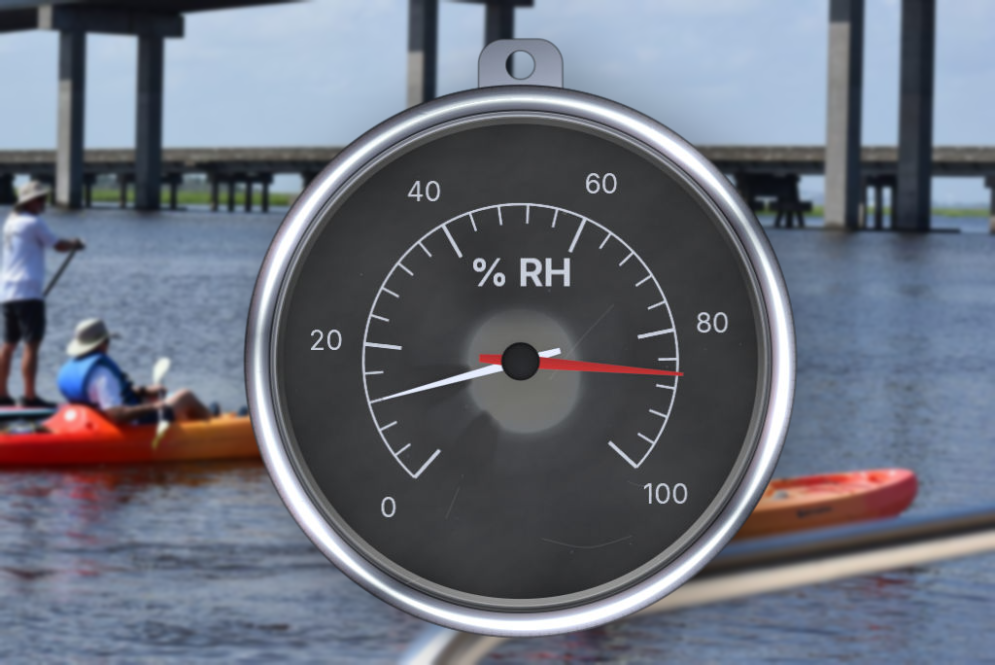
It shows 86 %
